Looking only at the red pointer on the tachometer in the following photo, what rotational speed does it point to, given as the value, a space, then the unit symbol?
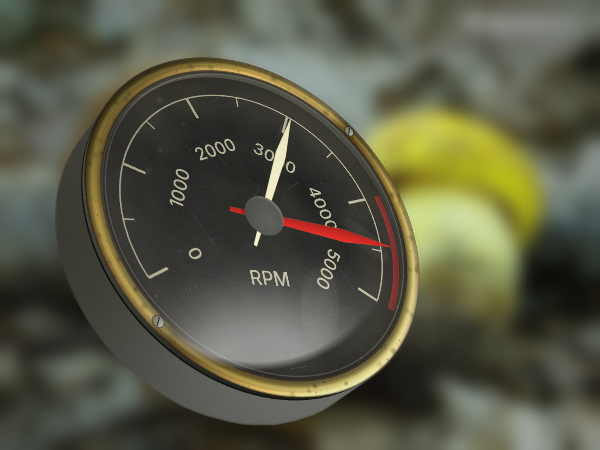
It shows 4500 rpm
